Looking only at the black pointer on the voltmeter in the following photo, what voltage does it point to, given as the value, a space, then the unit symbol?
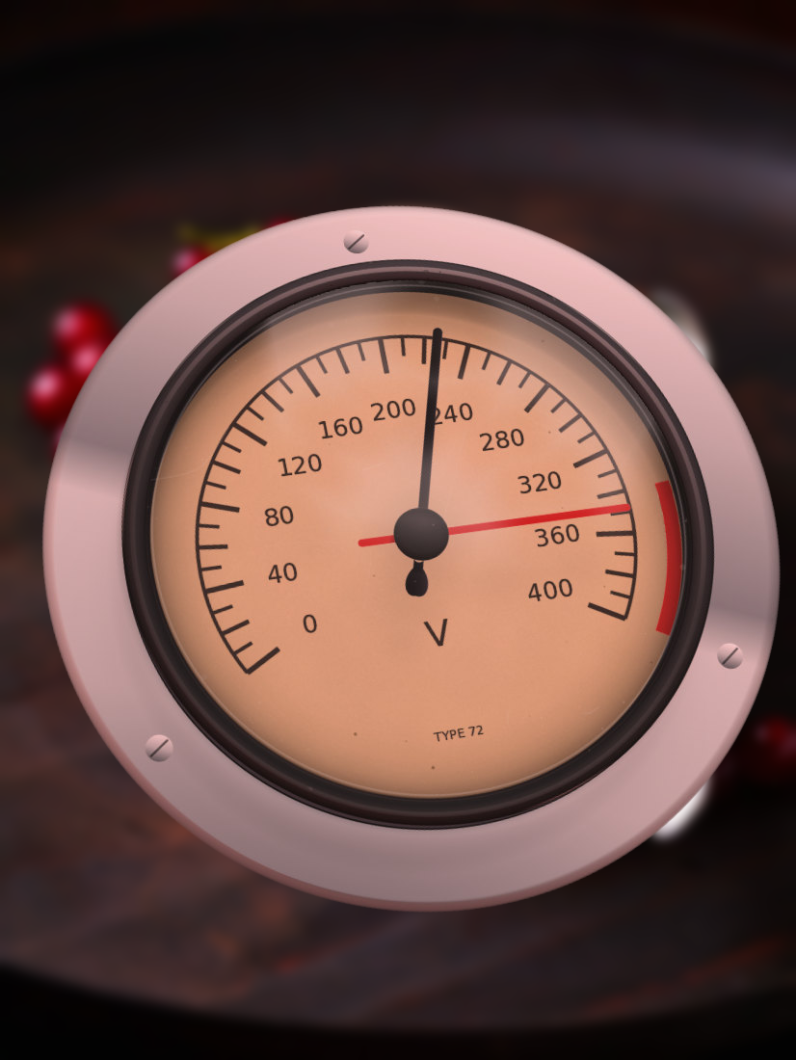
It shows 225 V
